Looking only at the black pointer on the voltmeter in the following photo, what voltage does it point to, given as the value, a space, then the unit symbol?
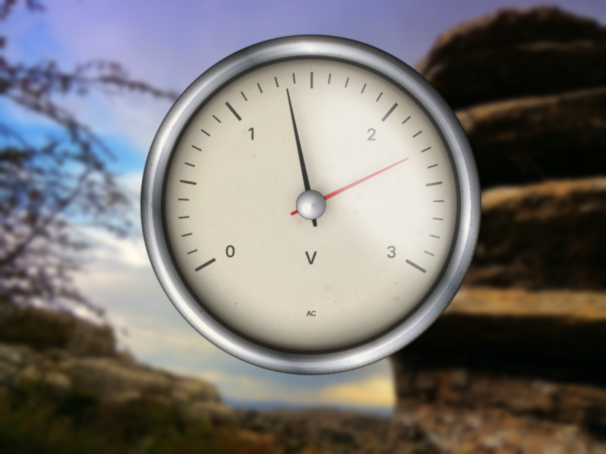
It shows 1.35 V
